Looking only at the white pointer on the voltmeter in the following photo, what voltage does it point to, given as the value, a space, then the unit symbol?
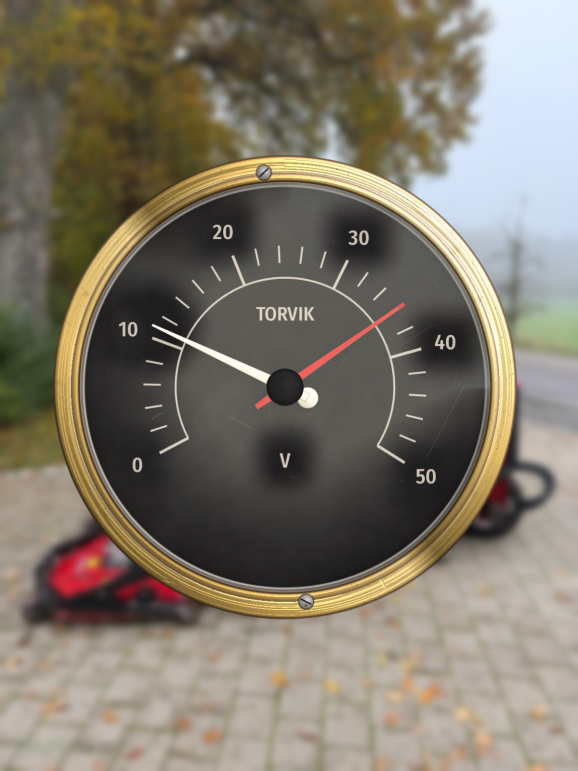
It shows 11 V
